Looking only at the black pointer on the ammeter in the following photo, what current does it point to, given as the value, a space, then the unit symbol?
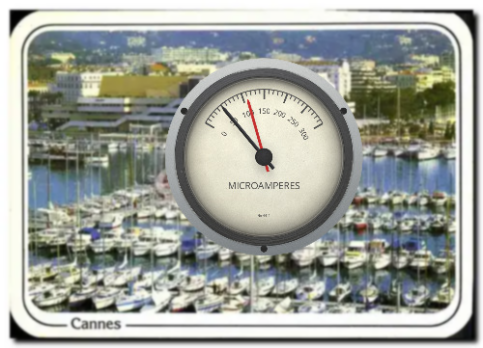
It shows 50 µA
